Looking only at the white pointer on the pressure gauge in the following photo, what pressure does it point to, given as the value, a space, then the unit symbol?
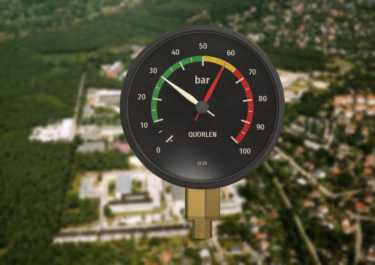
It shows 30 bar
